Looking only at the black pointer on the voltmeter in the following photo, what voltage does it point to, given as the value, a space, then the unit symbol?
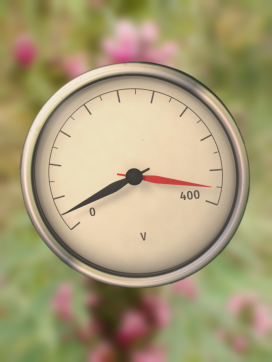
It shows 20 V
